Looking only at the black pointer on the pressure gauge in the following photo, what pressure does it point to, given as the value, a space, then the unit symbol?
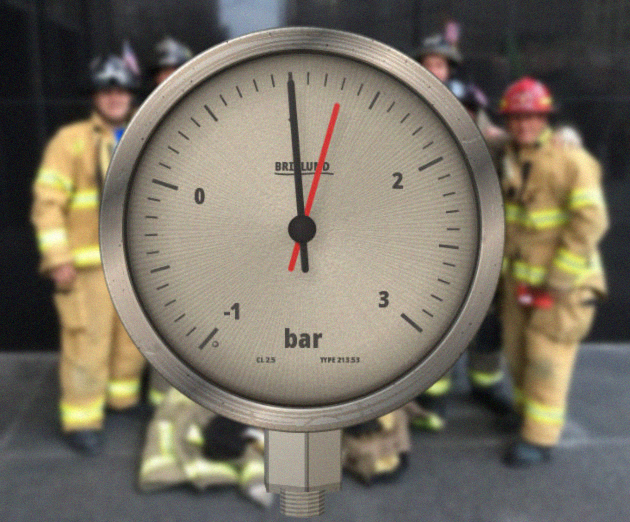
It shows 1 bar
